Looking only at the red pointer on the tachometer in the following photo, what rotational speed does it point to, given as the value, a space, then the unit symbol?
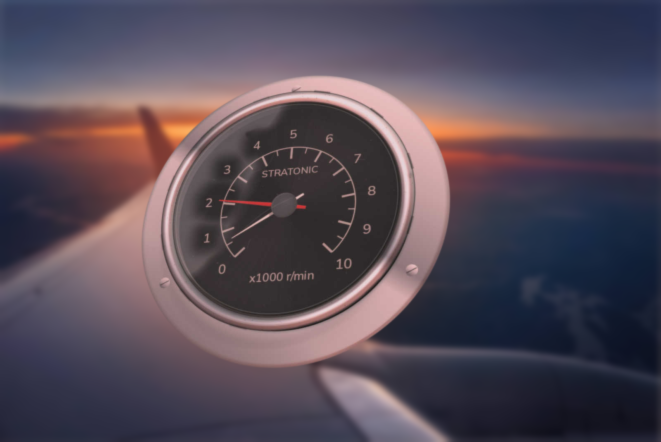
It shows 2000 rpm
